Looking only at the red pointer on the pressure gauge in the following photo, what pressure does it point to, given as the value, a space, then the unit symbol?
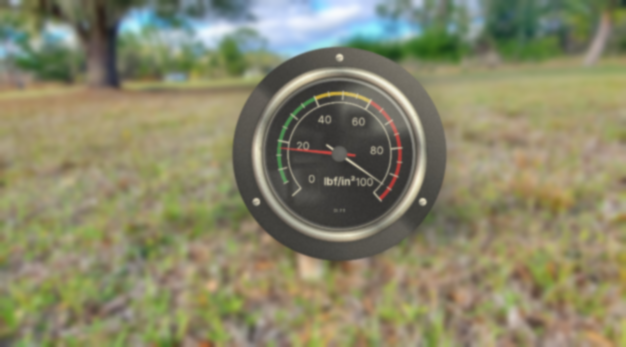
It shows 17.5 psi
